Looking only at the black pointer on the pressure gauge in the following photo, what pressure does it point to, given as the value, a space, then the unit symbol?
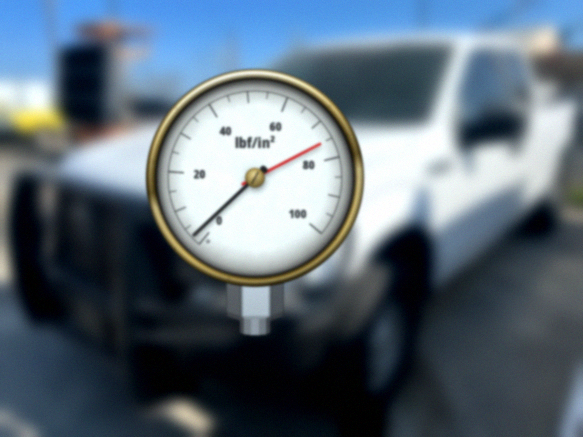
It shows 2.5 psi
